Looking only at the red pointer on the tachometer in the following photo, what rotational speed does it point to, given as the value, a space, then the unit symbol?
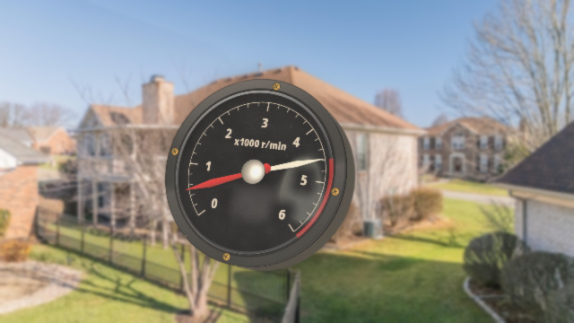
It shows 500 rpm
